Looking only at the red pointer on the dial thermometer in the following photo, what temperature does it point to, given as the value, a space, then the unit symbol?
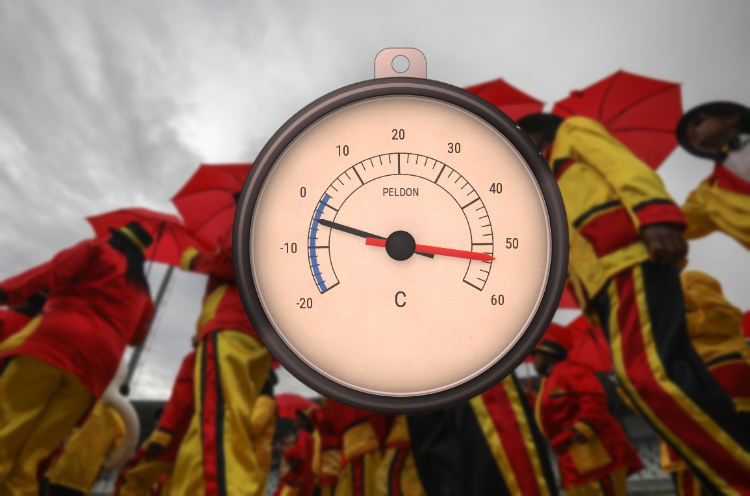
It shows 53 °C
